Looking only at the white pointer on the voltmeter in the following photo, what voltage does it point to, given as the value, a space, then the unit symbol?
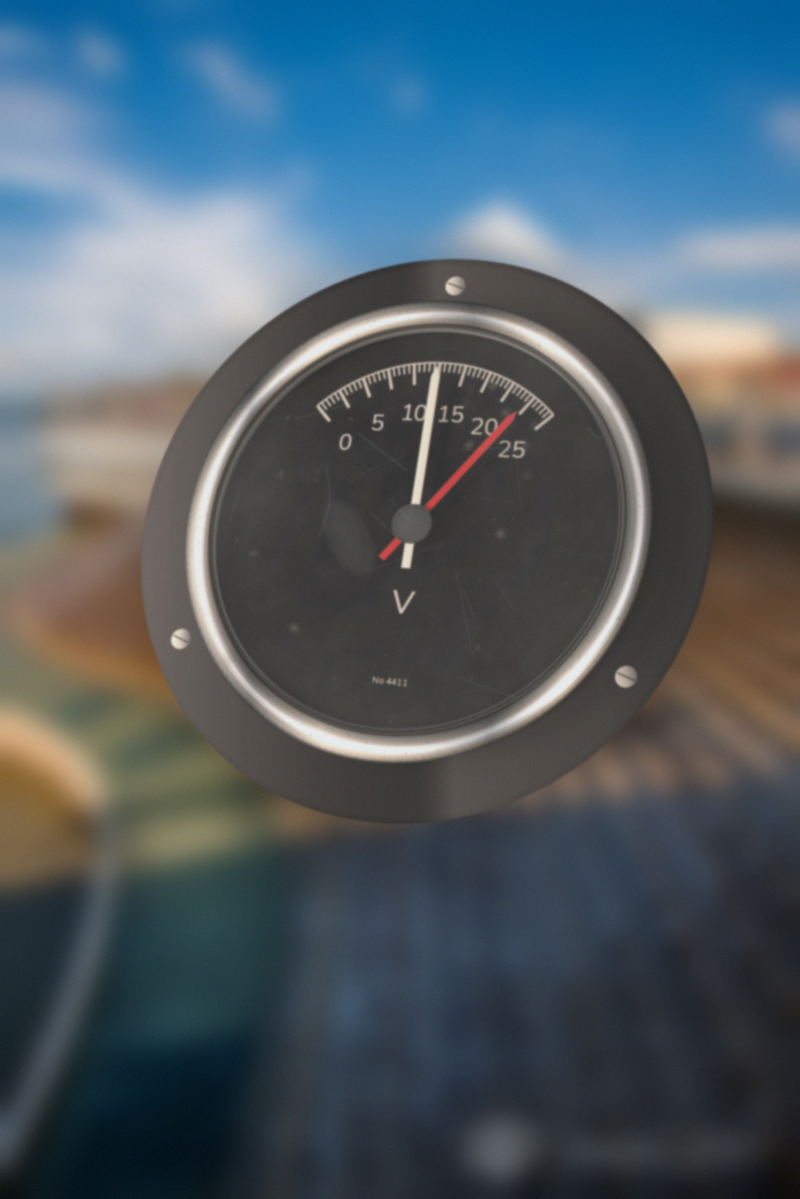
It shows 12.5 V
